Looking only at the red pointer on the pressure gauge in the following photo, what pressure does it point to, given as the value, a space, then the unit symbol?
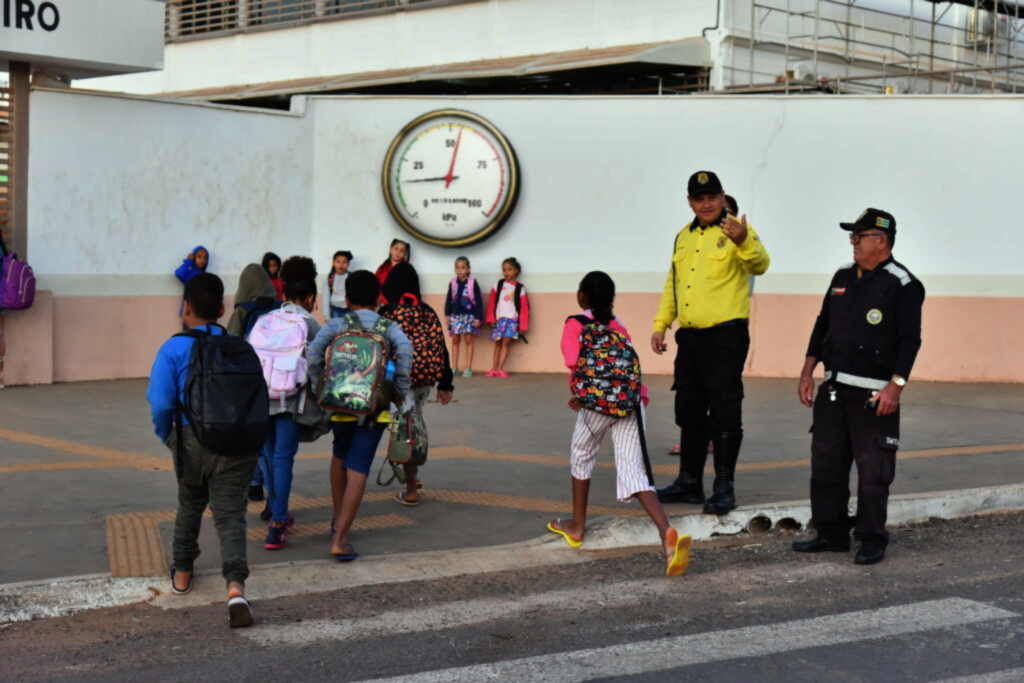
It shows 55 kPa
